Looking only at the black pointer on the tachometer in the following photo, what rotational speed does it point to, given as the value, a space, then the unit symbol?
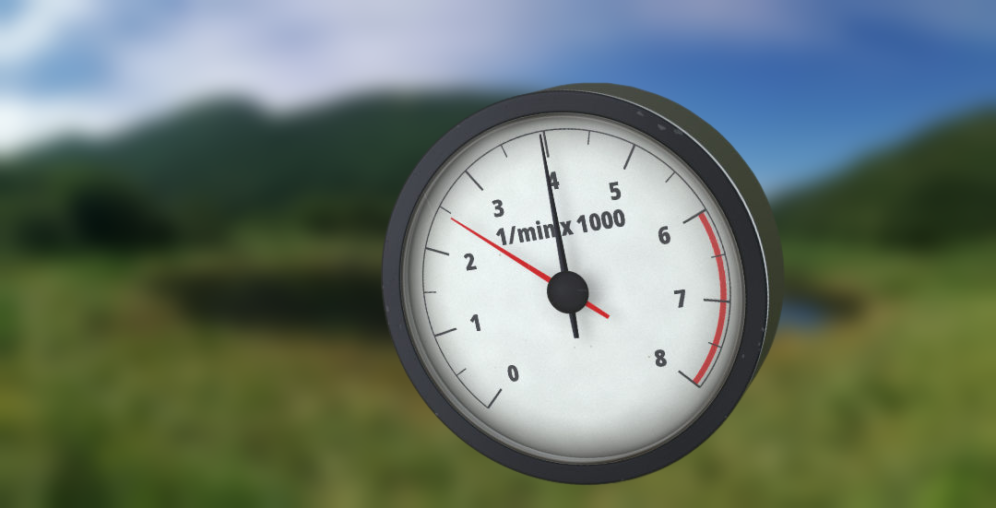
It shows 4000 rpm
